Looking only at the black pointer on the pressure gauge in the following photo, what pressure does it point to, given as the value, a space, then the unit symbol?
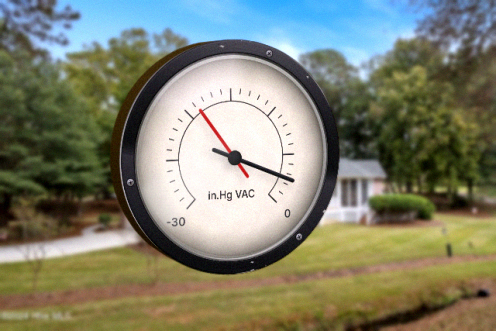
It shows -2.5 inHg
